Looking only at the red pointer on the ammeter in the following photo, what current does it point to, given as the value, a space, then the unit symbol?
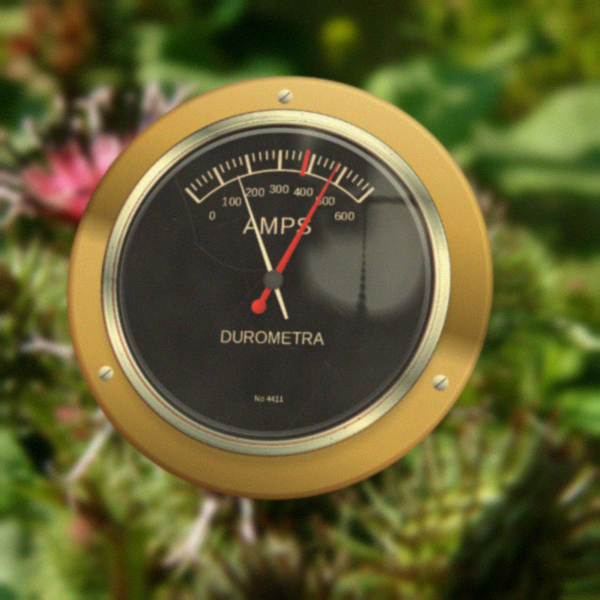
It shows 480 A
